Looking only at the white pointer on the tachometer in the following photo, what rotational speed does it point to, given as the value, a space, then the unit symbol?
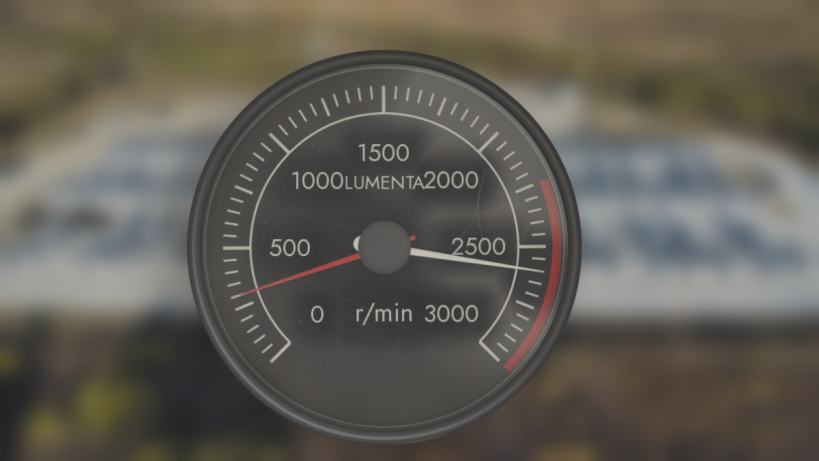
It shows 2600 rpm
